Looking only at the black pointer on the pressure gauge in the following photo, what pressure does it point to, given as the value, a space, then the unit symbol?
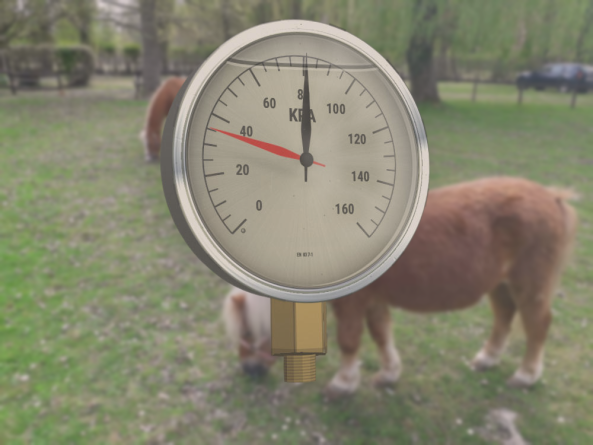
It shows 80 kPa
